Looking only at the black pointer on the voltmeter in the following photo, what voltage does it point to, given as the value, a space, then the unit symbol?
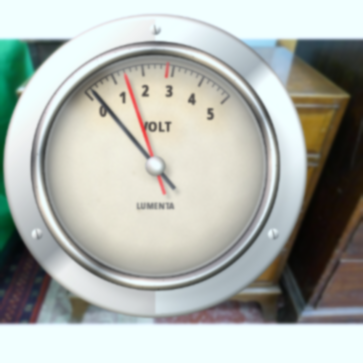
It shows 0.2 V
